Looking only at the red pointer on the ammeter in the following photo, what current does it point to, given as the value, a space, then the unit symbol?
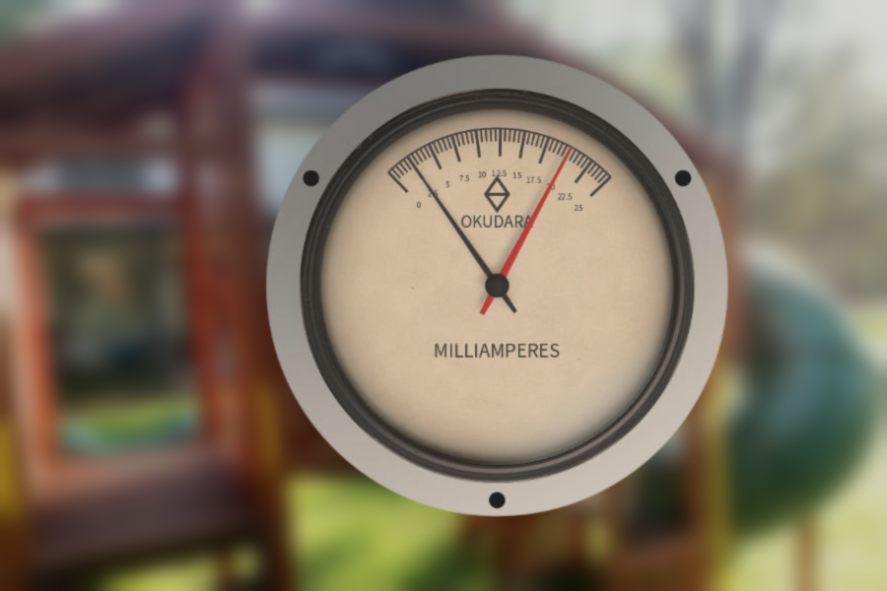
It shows 20 mA
